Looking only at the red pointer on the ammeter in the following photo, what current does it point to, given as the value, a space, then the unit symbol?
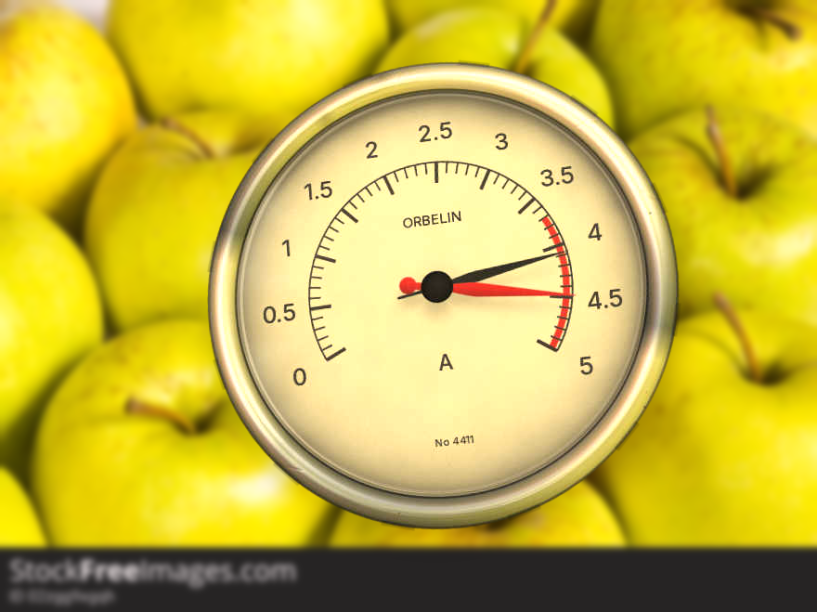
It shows 4.5 A
